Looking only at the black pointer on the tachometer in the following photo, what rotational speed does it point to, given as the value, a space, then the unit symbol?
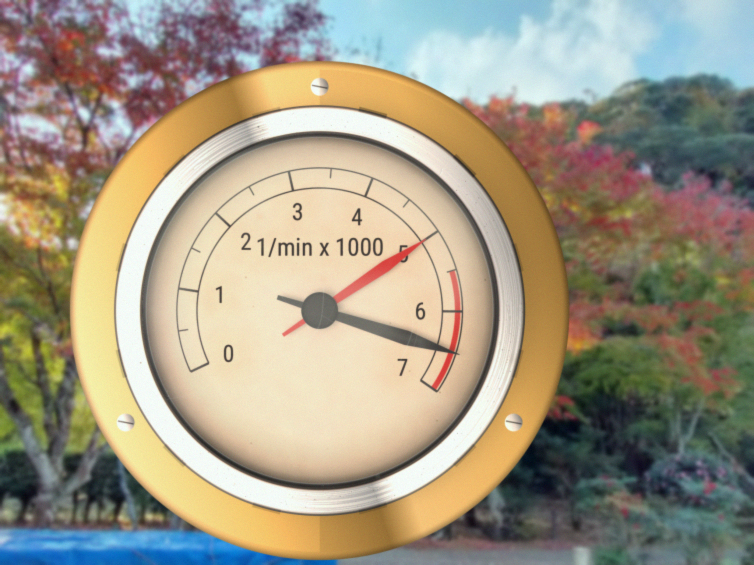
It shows 6500 rpm
